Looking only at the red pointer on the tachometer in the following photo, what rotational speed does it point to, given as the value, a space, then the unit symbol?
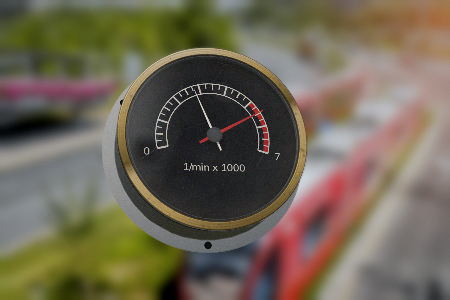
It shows 5500 rpm
